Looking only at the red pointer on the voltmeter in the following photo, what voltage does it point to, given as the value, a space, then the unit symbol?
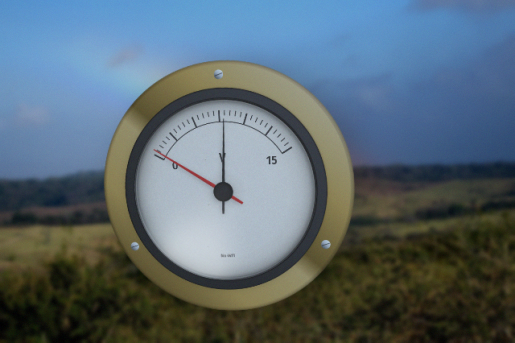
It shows 0.5 V
